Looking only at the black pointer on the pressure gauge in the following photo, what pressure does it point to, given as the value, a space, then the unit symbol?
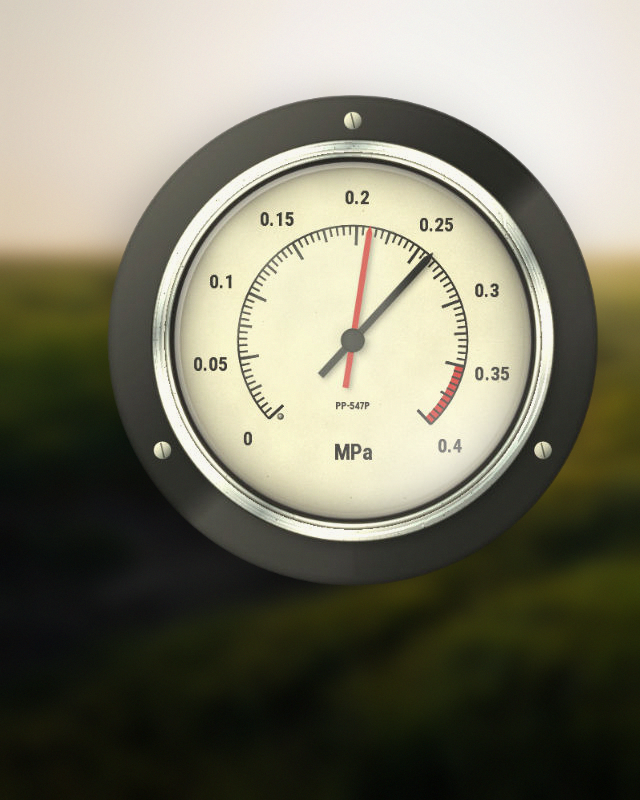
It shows 0.26 MPa
